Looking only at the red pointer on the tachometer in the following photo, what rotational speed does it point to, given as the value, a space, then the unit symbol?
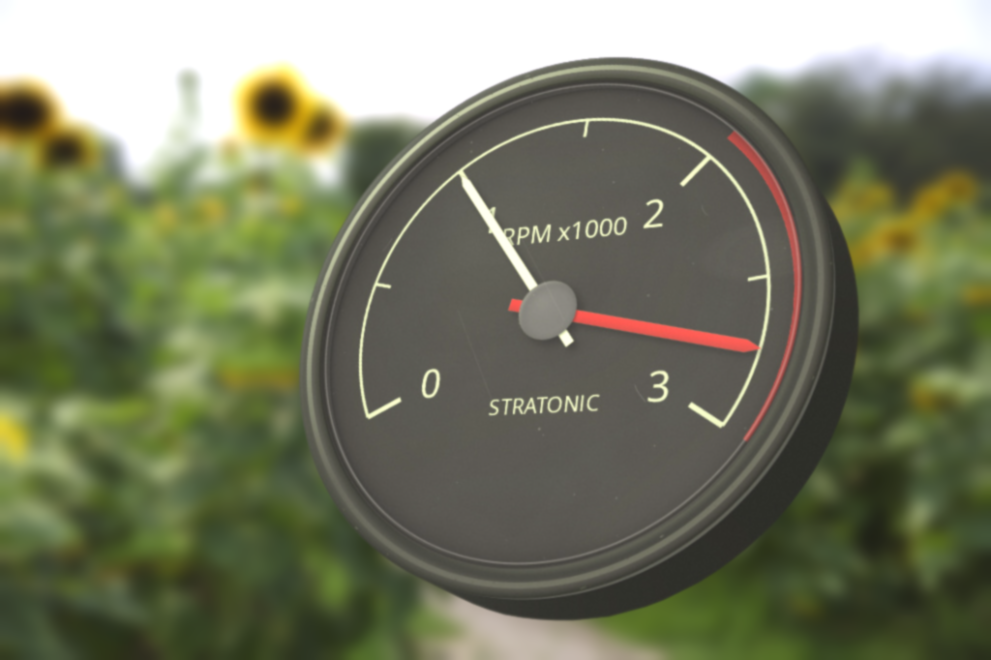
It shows 2750 rpm
